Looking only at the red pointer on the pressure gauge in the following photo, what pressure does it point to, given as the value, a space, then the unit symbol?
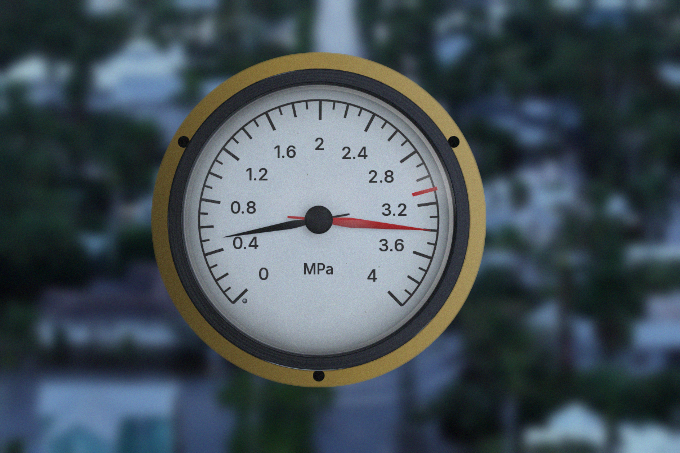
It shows 3.4 MPa
